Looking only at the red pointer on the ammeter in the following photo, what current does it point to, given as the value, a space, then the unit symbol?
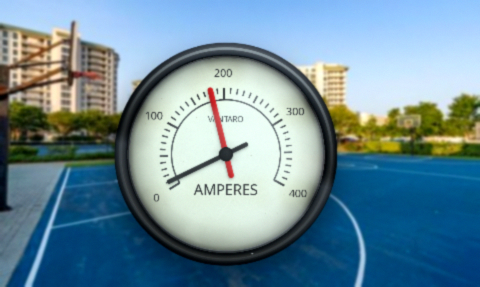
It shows 180 A
